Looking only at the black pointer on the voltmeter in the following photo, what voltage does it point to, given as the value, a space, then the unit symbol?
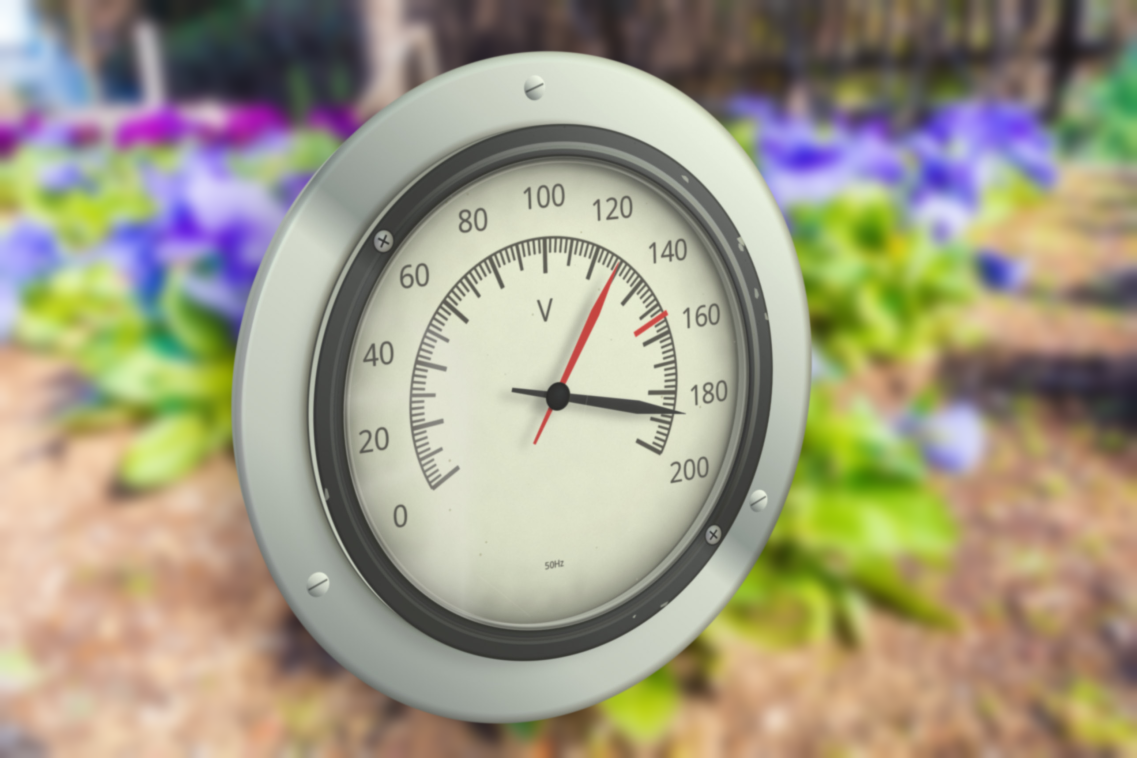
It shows 186 V
